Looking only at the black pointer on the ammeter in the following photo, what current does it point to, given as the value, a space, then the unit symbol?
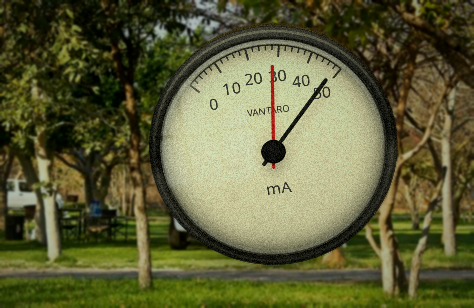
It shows 48 mA
